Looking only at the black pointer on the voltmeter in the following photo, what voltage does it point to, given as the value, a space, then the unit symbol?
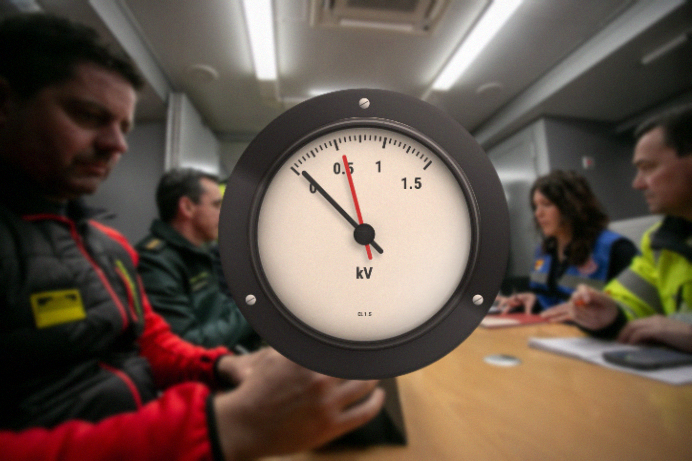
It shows 0.05 kV
